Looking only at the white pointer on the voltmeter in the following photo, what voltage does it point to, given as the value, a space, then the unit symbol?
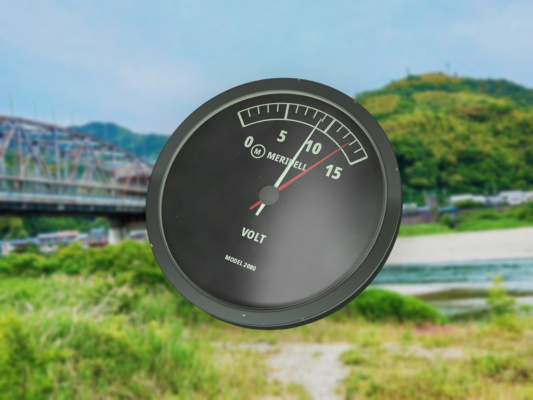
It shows 9 V
